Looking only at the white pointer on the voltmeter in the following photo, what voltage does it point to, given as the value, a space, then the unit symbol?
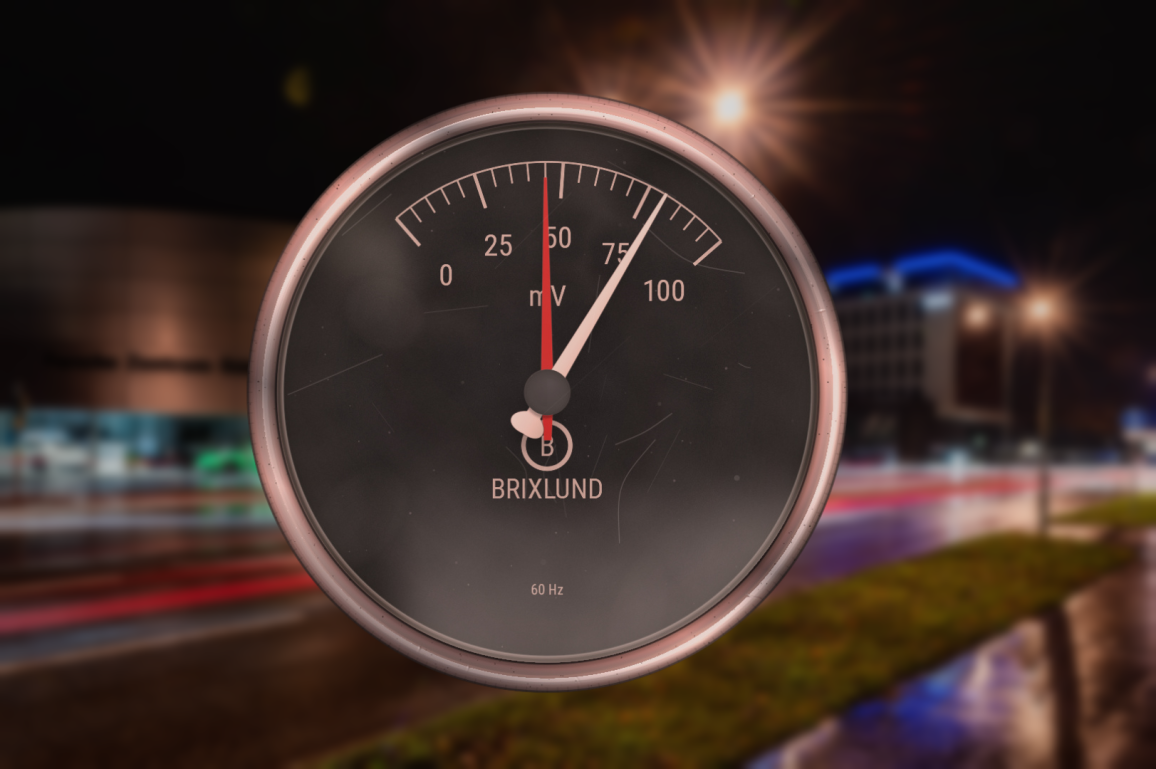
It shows 80 mV
